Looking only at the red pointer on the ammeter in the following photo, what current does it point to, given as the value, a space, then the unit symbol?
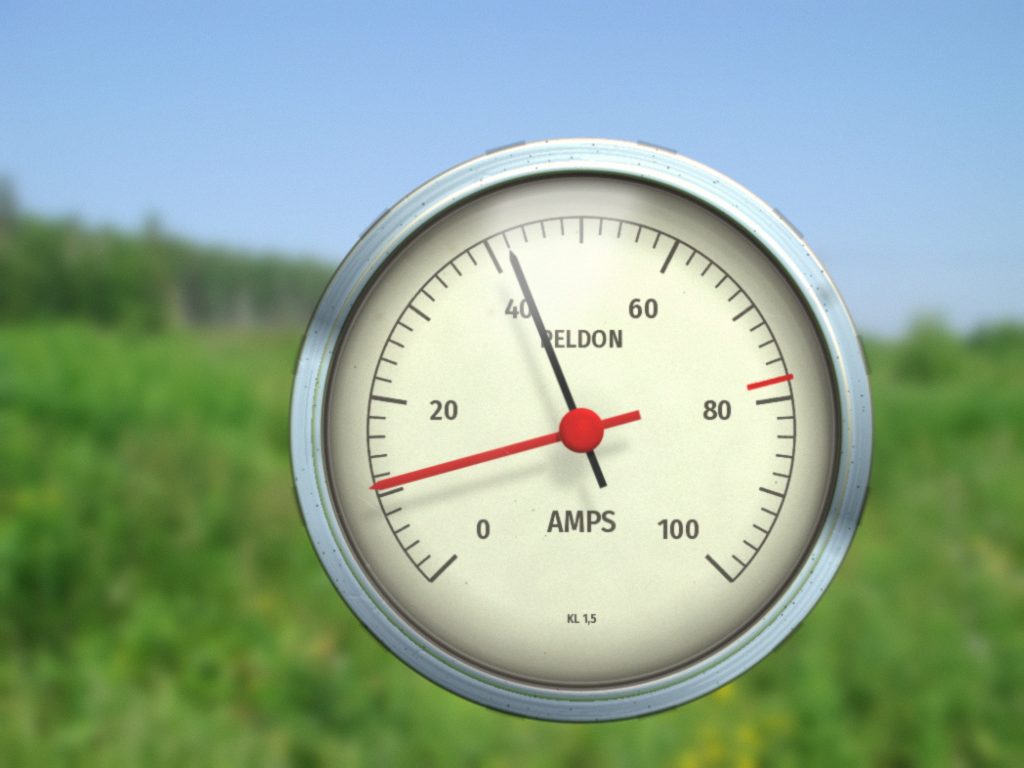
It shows 11 A
